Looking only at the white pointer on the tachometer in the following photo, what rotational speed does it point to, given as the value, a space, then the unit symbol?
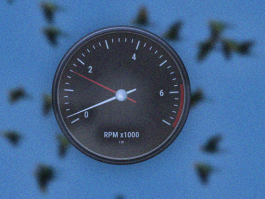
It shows 200 rpm
